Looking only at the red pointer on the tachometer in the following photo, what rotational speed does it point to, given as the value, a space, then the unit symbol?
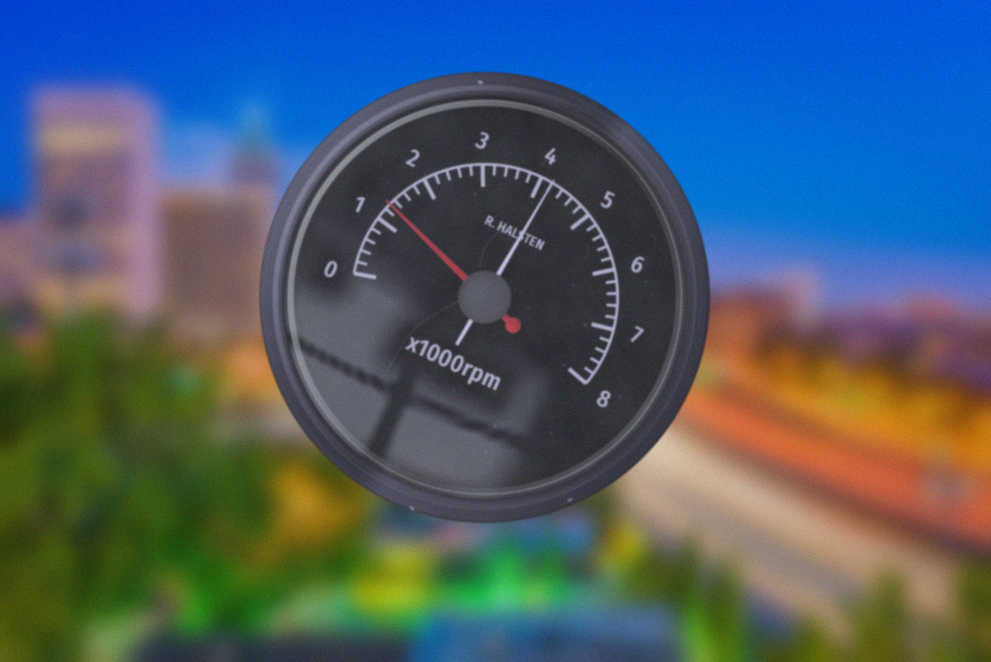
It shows 1300 rpm
